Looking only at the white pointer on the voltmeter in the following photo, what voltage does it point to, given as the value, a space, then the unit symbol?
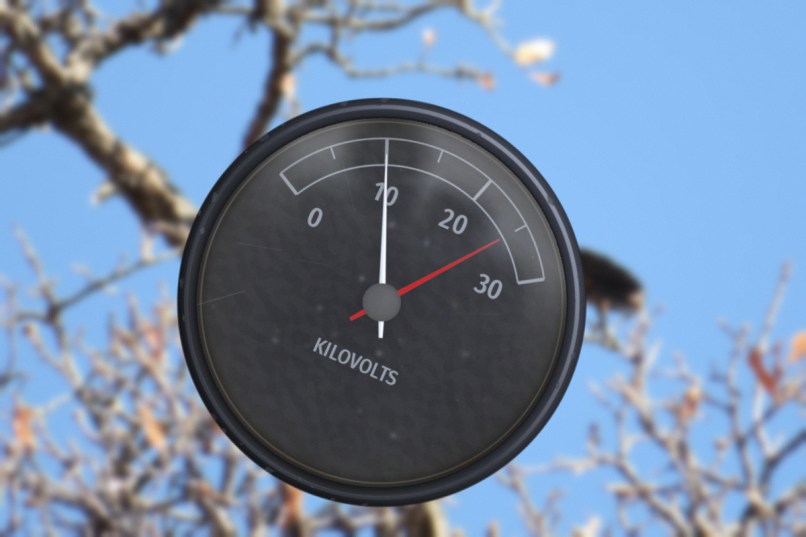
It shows 10 kV
